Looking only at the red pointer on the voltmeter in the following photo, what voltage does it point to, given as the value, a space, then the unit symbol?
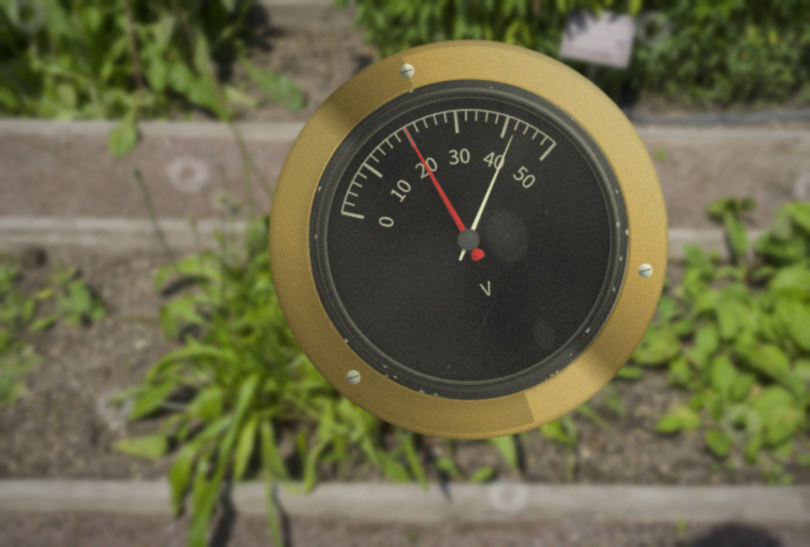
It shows 20 V
